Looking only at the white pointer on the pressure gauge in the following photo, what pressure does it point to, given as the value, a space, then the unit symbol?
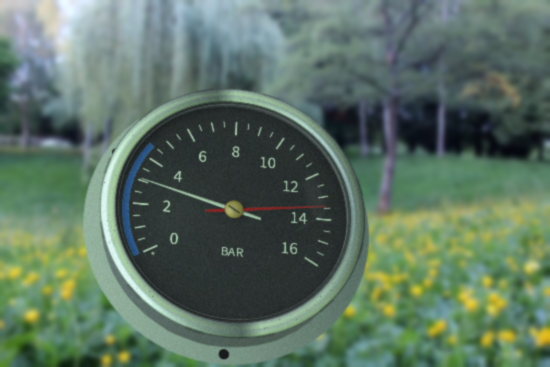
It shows 3 bar
